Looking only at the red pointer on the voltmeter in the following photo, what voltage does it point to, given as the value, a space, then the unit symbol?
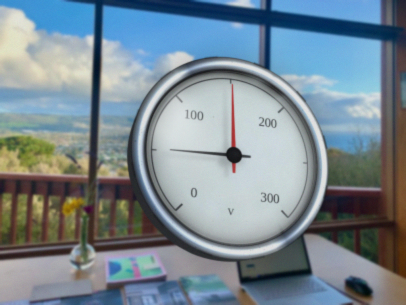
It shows 150 V
